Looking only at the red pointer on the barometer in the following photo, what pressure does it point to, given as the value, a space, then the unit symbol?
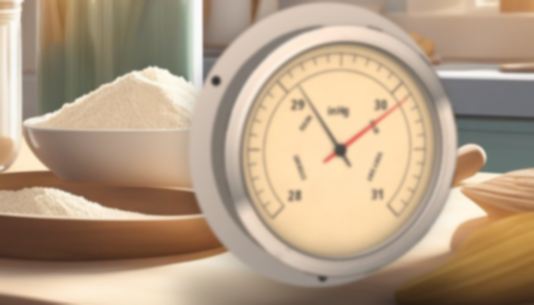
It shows 30.1 inHg
